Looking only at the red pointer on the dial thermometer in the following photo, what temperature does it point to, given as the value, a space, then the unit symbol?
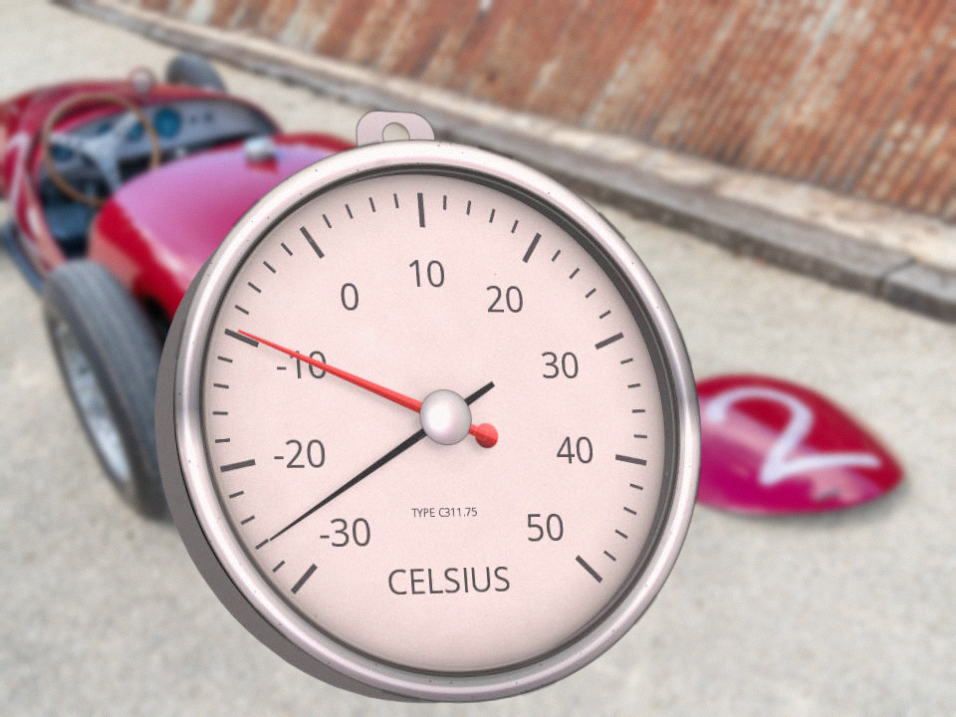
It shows -10 °C
